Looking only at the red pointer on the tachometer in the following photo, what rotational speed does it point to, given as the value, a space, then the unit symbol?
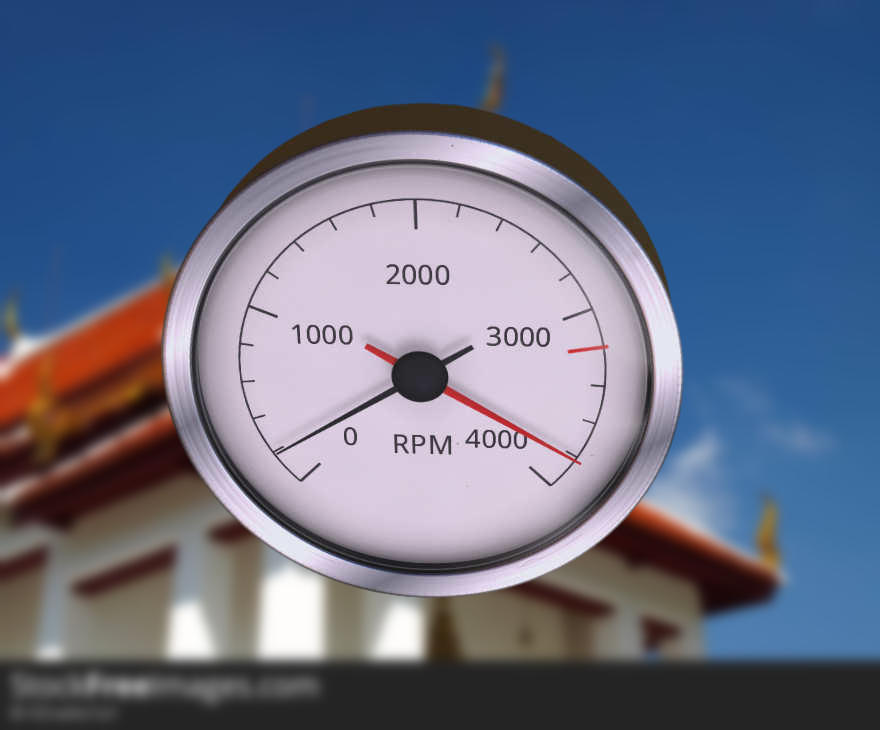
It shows 3800 rpm
